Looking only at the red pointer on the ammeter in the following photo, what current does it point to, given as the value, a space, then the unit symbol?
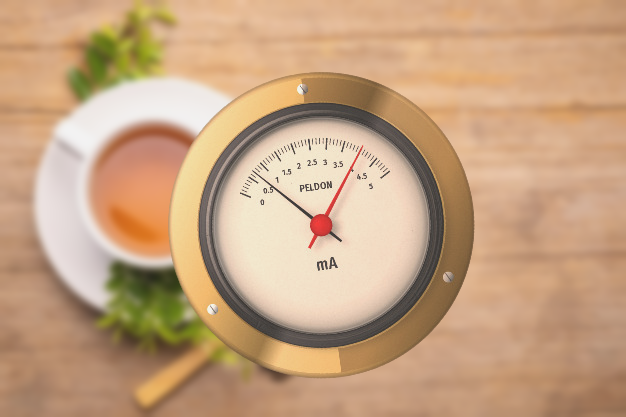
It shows 4 mA
